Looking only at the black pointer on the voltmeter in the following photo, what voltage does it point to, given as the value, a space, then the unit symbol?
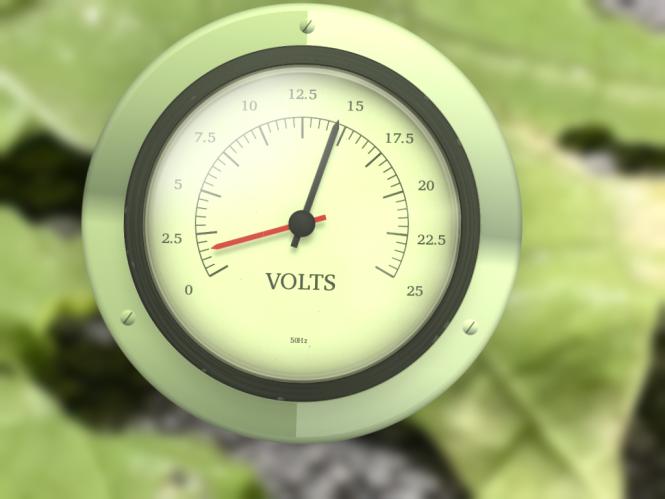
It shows 14.5 V
